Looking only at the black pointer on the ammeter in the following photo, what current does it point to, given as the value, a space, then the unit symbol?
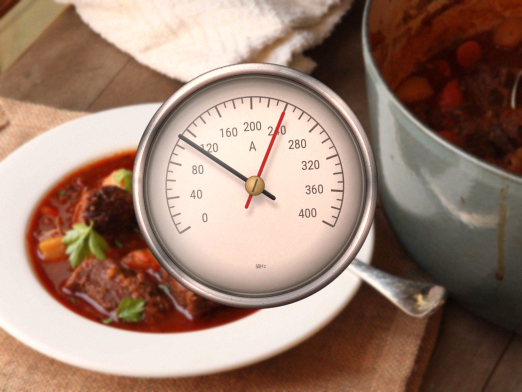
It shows 110 A
